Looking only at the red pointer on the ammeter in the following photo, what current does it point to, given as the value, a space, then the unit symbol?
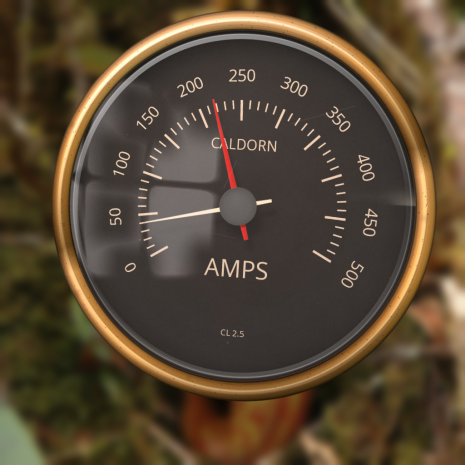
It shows 220 A
